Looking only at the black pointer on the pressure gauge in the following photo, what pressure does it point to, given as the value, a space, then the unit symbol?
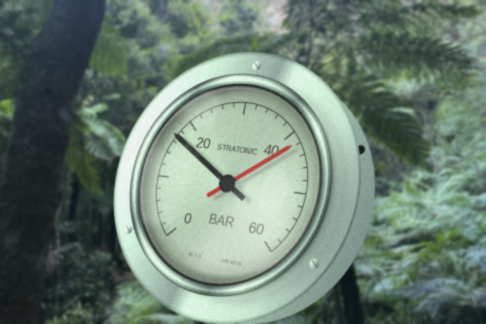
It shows 17 bar
